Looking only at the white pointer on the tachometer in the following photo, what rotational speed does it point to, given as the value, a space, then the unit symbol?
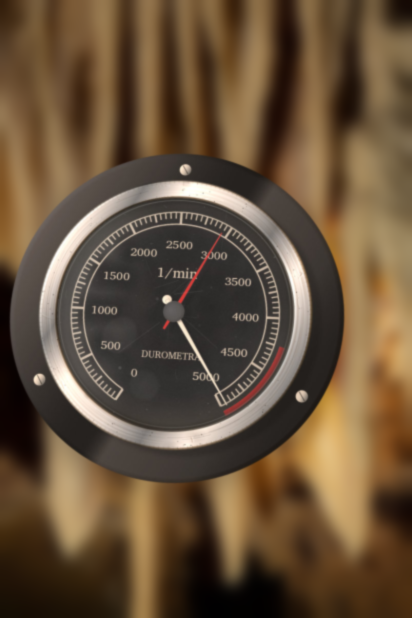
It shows 4950 rpm
